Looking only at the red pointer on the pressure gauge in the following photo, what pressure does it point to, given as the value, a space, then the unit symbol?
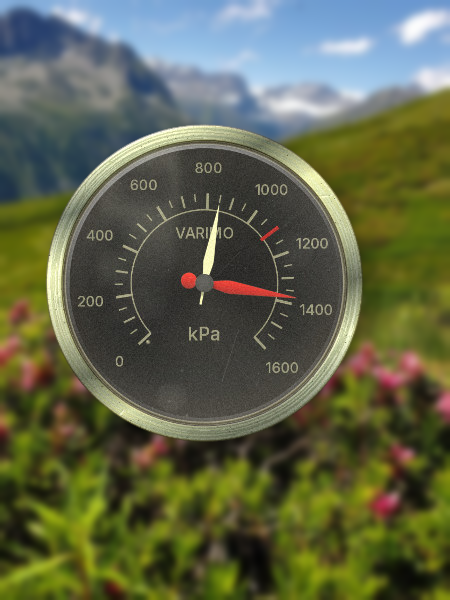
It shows 1375 kPa
